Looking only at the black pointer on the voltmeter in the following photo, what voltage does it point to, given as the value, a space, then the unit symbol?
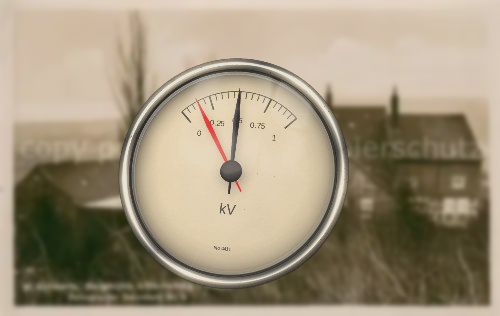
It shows 0.5 kV
